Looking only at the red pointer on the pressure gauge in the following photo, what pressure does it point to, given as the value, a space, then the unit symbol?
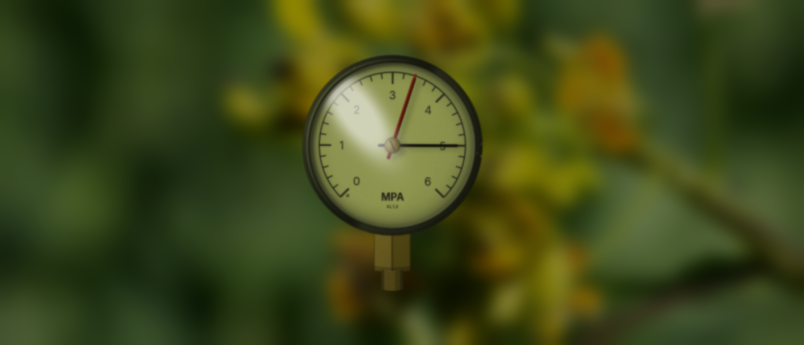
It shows 3.4 MPa
